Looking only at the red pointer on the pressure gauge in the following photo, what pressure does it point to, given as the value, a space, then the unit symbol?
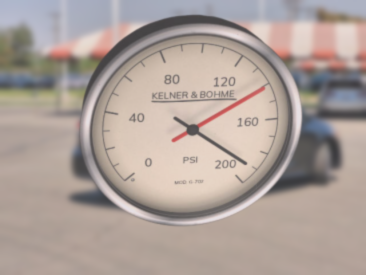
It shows 140 psi
